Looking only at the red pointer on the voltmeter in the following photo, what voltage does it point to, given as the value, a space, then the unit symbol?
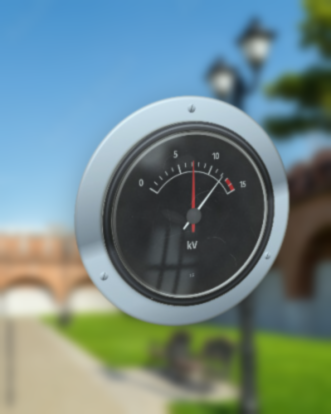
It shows 7 kV
